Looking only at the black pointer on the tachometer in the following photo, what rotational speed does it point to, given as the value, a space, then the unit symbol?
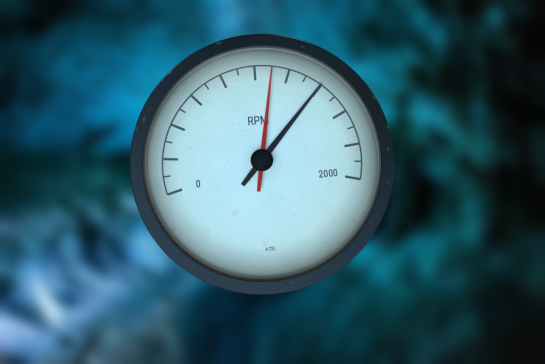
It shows 1400 rpm
